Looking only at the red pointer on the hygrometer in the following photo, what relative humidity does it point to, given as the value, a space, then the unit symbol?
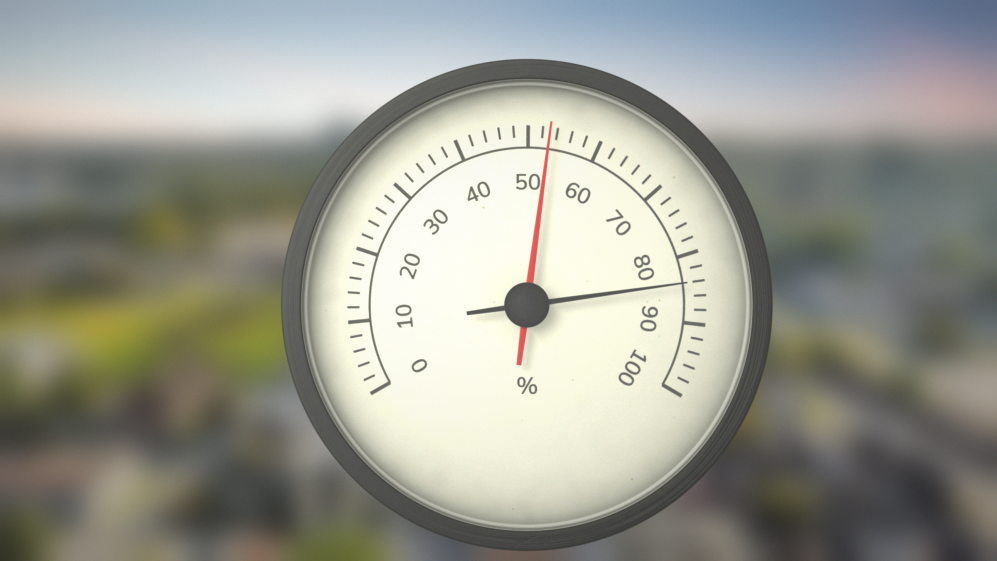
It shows 53 %
